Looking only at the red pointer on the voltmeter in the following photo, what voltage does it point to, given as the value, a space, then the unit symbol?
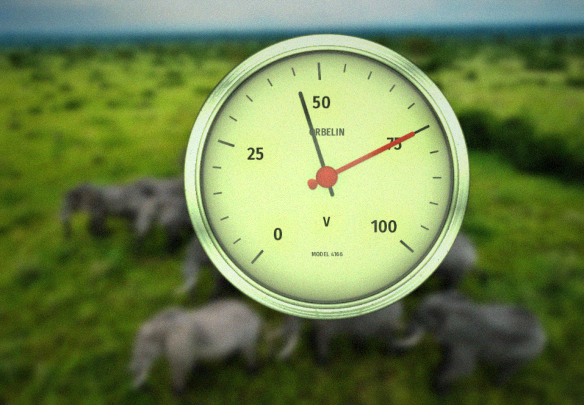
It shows 75 V
